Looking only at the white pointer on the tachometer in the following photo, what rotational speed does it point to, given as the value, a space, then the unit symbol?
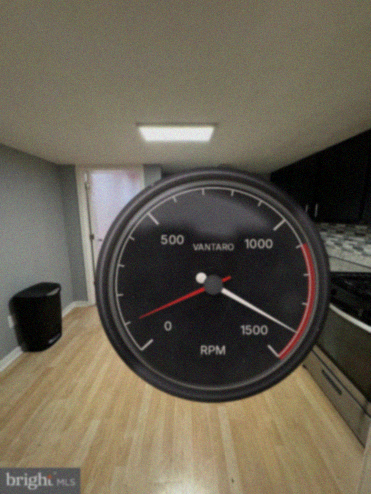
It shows 1400 rpm
